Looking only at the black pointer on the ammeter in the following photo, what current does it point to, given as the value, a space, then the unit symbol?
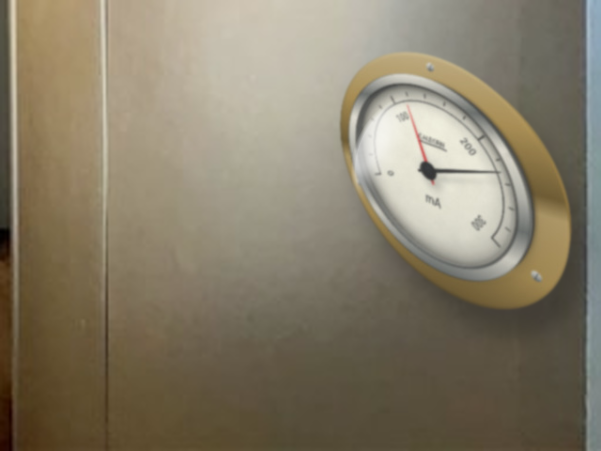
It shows 230 mA
